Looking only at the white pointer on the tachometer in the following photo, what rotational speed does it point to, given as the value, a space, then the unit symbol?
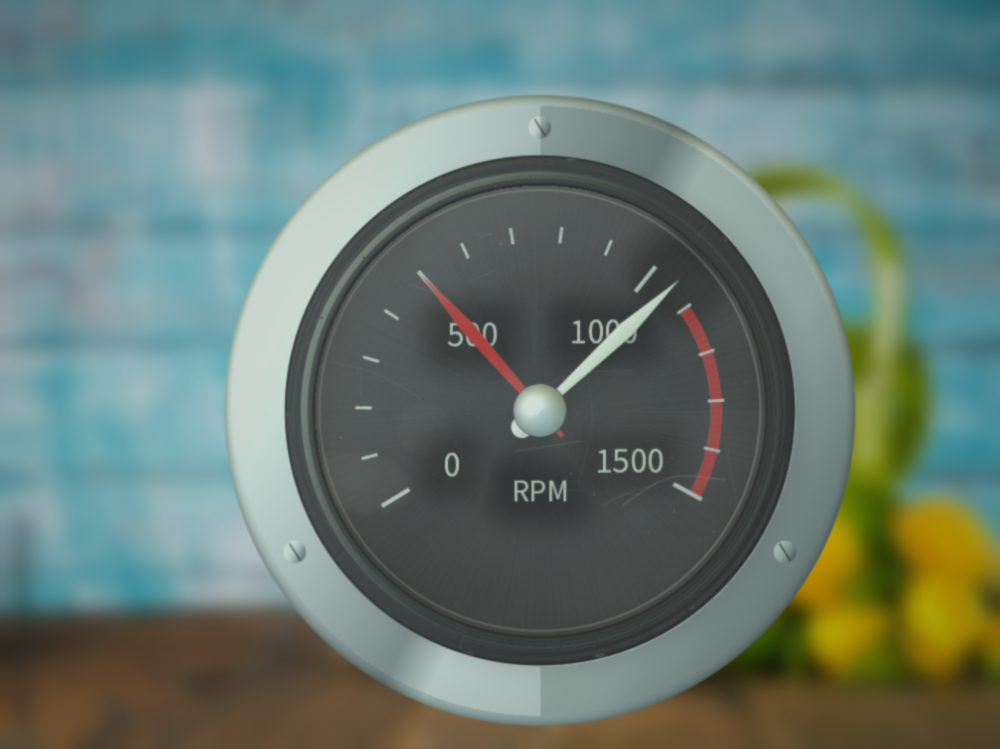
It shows 1050 rpm
